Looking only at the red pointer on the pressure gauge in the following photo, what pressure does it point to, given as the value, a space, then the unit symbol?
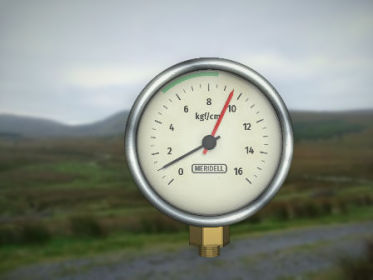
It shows 9.5 kg/cm²
